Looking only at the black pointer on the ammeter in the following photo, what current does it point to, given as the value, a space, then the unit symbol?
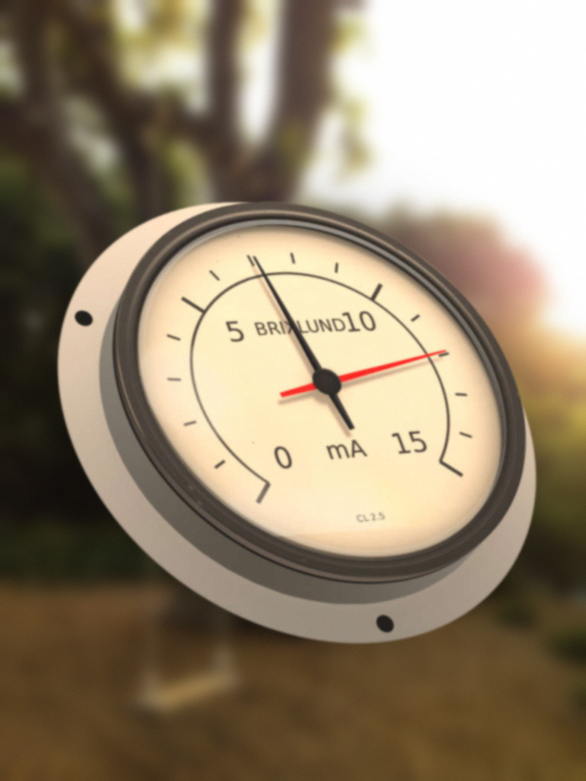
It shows 7 mA
